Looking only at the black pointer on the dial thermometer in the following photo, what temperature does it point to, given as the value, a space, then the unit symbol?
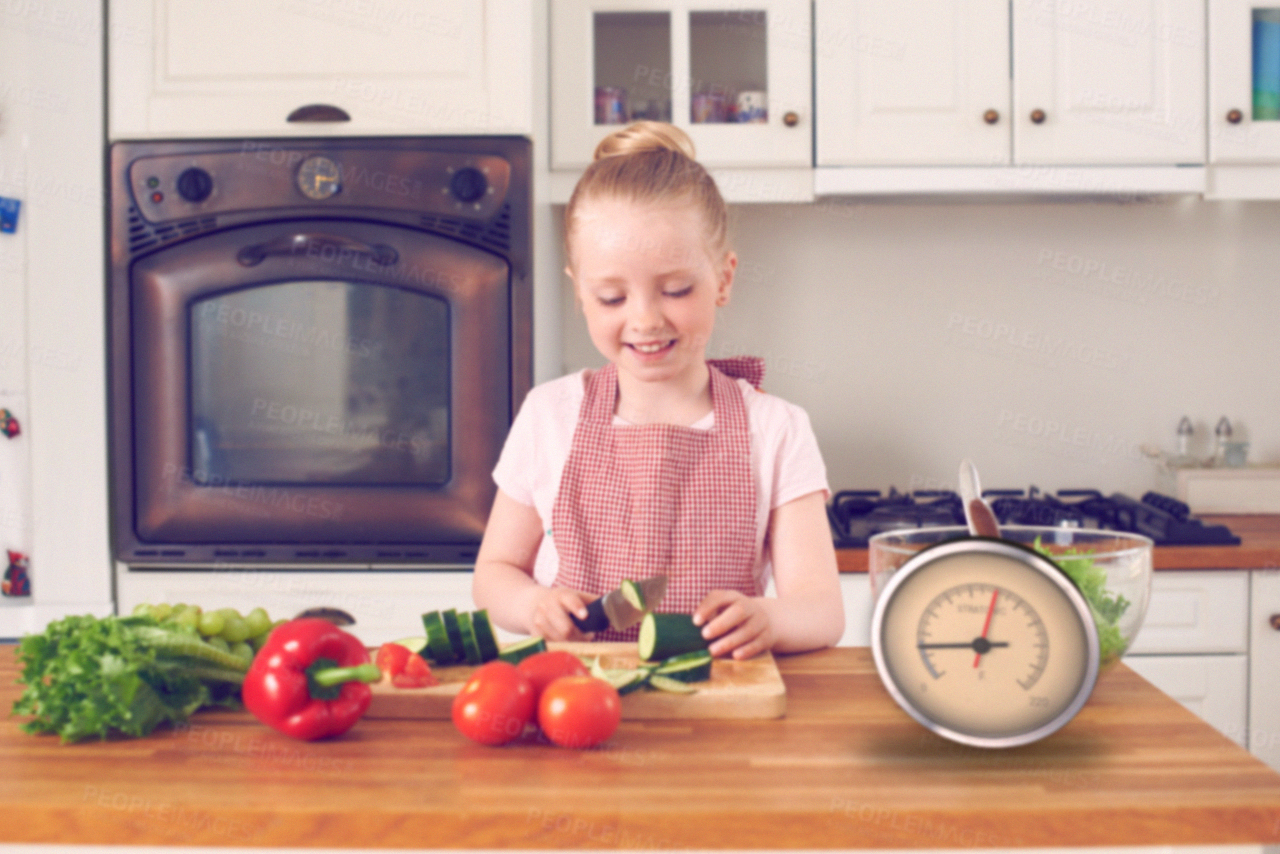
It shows 30 °F
